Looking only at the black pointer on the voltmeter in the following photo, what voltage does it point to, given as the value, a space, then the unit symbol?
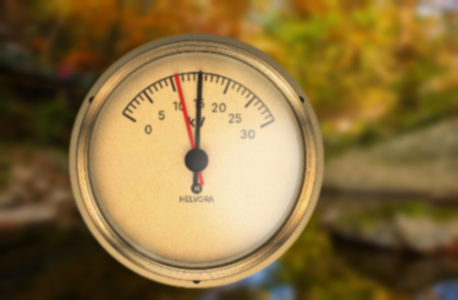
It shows 15 kV
